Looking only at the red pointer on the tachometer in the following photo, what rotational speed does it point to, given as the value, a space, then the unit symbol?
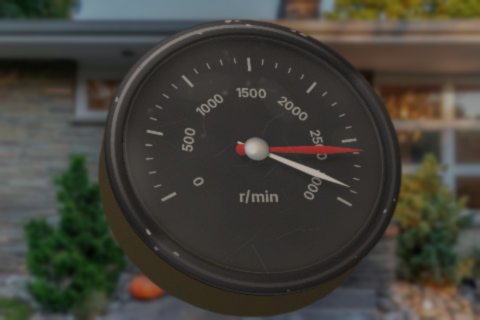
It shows 2600 rpm
